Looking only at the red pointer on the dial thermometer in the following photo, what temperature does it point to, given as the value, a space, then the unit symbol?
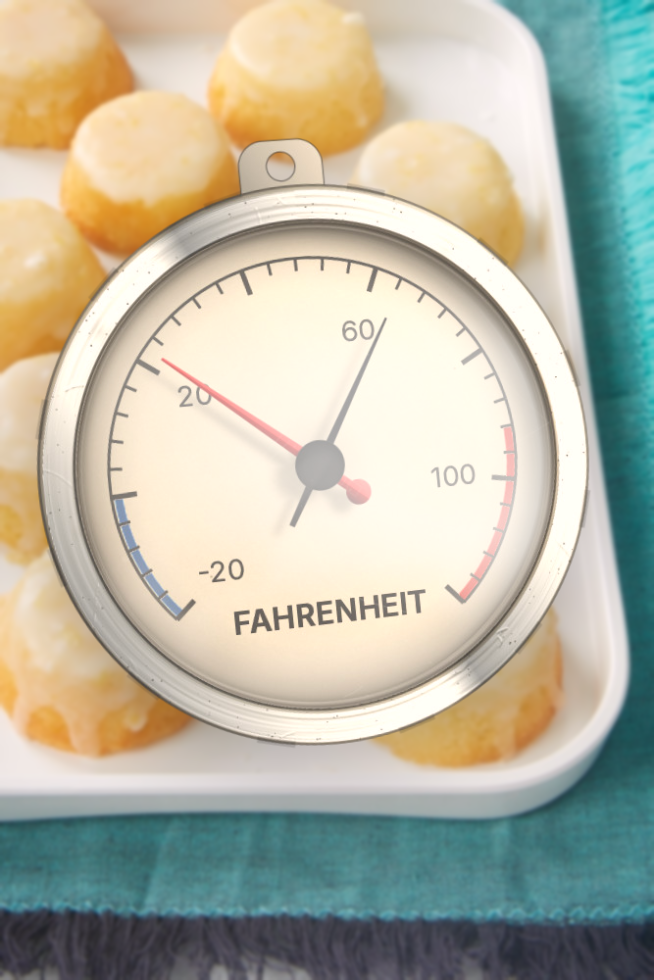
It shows 22 °F
